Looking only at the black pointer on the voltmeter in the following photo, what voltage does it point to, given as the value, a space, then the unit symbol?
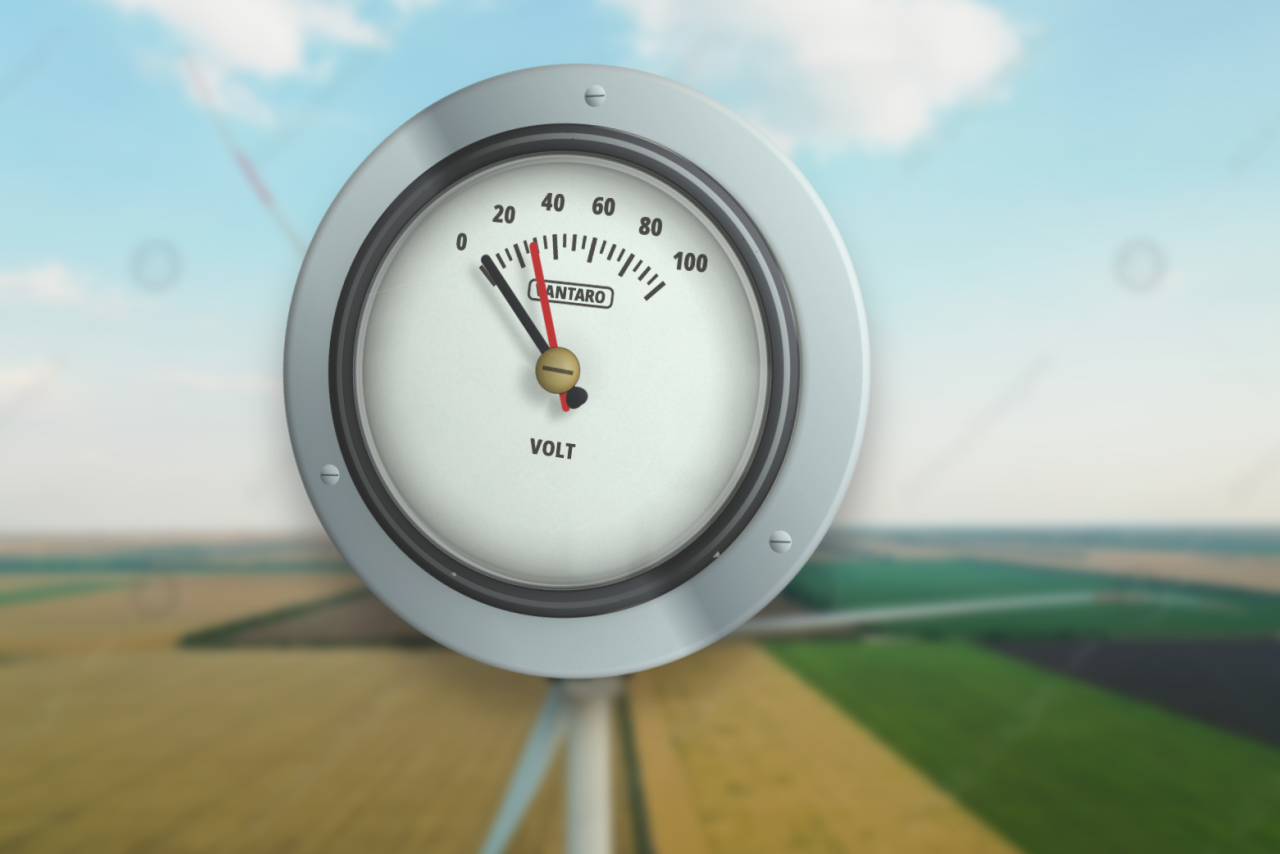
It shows 5 V
